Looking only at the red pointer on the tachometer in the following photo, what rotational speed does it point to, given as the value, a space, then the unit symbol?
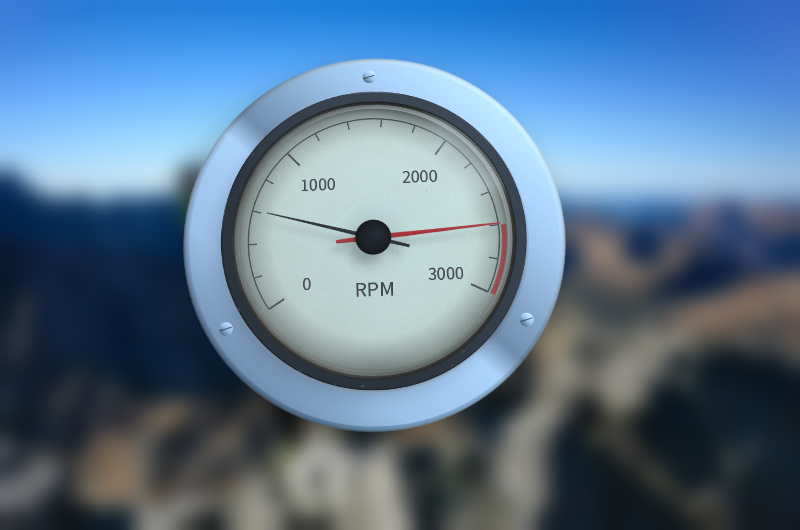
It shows 2600 rpm
